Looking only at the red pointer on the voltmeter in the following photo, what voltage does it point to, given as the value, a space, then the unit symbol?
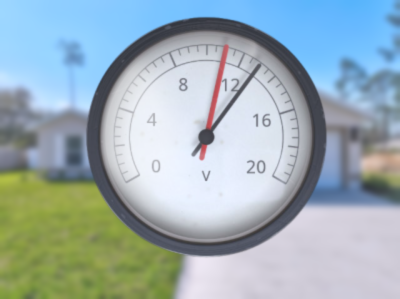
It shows 11 V
